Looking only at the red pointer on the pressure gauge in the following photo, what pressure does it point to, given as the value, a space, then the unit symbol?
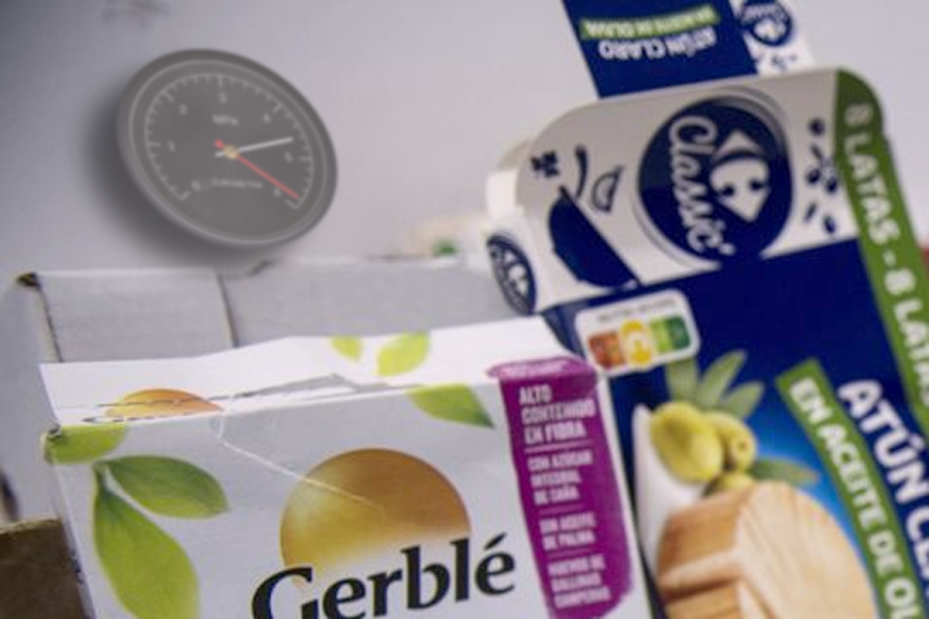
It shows 5.8 MPa
